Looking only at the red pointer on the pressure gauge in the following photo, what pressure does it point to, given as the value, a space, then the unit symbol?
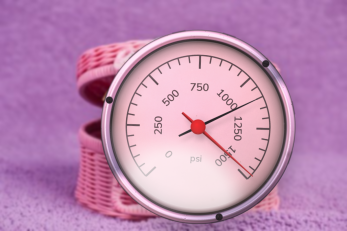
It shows 1475 psi
